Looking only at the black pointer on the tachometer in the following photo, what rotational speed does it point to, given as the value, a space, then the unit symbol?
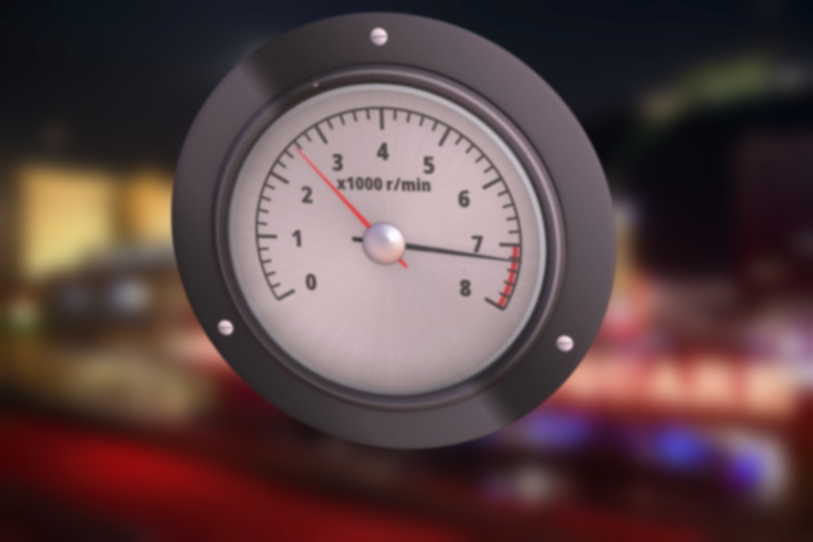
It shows 7200 rpm
